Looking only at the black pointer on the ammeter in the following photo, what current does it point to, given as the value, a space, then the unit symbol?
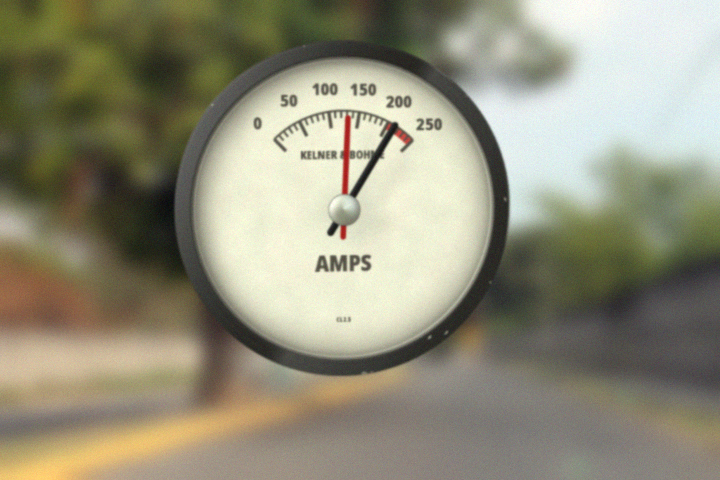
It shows 210 A
